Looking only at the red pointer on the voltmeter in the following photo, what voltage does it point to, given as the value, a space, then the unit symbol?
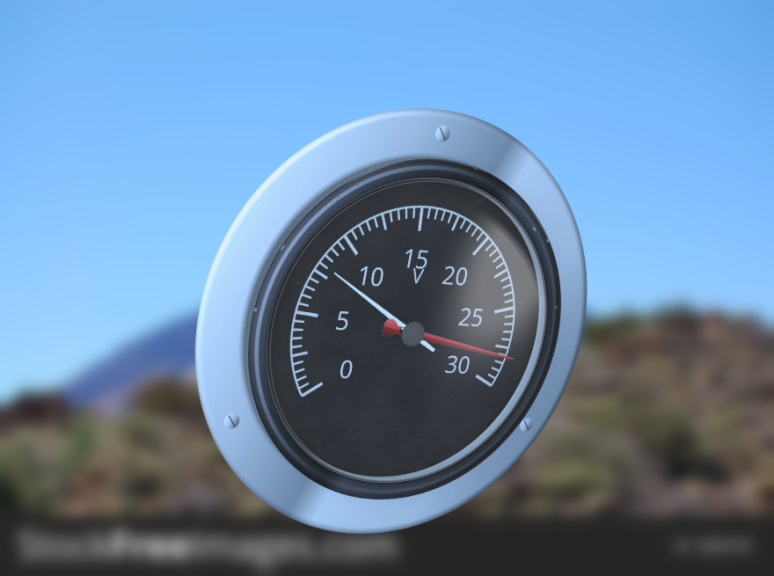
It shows 28 V
